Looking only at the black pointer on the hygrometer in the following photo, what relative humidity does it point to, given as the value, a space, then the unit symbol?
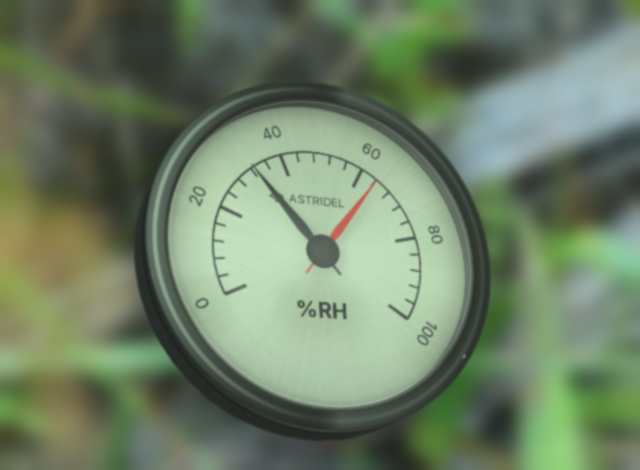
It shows 32 %
